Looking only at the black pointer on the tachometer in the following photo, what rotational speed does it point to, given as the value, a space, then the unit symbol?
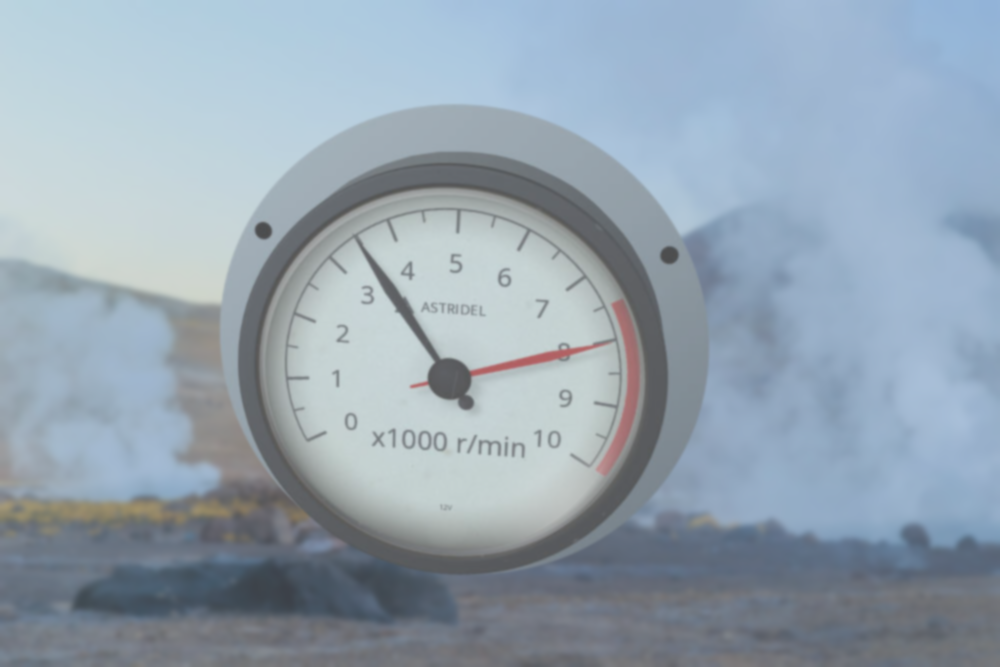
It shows 3500 rpm
